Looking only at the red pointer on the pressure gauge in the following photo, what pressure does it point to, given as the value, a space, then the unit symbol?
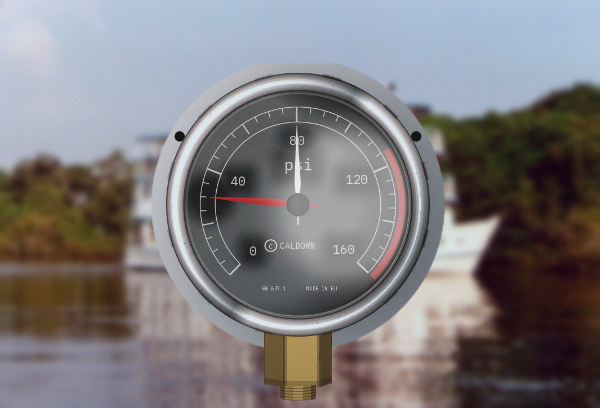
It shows 30 psi
